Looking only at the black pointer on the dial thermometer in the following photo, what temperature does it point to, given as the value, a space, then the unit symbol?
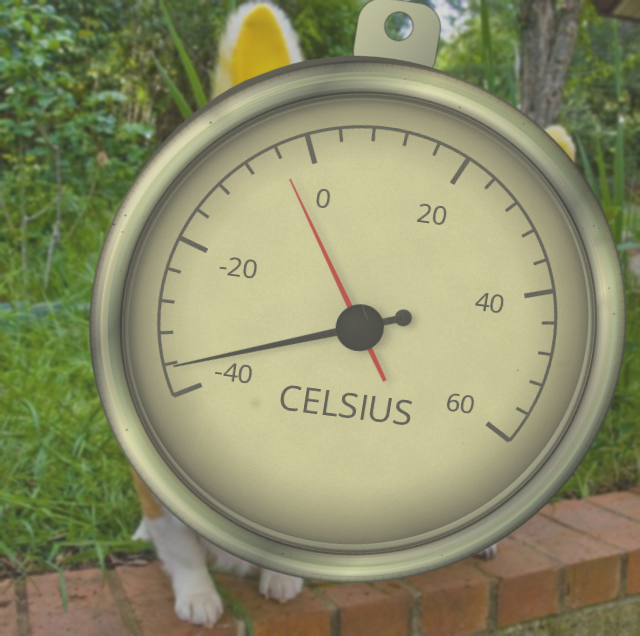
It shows -36 °C
